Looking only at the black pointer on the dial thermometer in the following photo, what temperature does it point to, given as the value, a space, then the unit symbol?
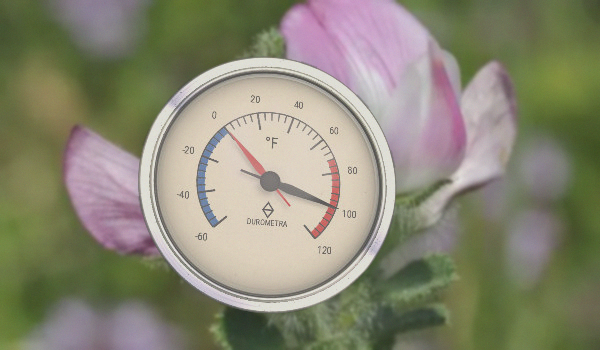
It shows 100 °F
